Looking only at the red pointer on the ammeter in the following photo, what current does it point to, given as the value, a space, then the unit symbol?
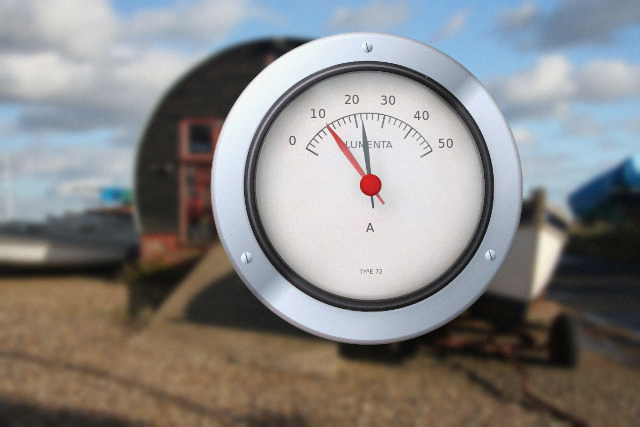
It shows 10 A
